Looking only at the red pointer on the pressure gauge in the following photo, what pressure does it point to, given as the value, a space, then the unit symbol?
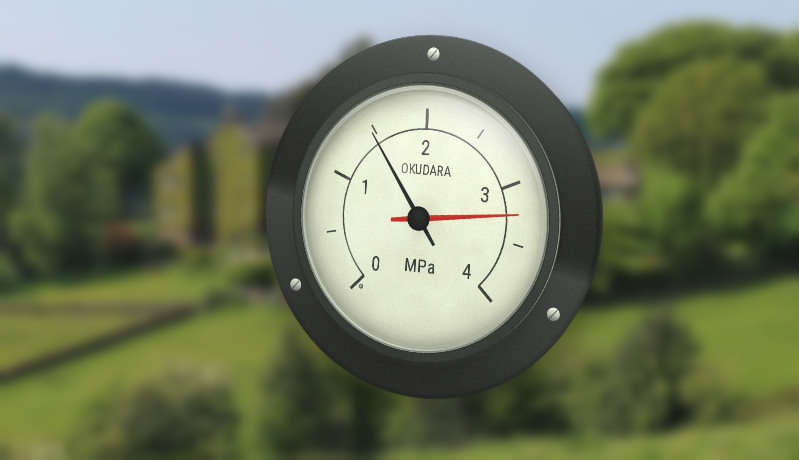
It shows 3.25 MPa
